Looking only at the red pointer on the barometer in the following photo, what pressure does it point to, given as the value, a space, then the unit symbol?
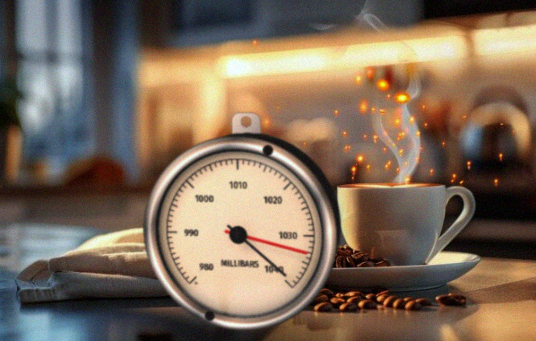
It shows 1033 mbar
